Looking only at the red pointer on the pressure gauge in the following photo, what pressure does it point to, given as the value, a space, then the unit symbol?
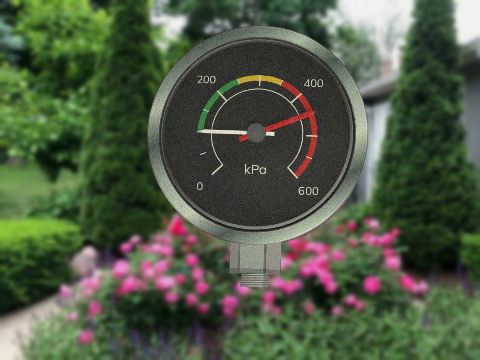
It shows 450 kPa
